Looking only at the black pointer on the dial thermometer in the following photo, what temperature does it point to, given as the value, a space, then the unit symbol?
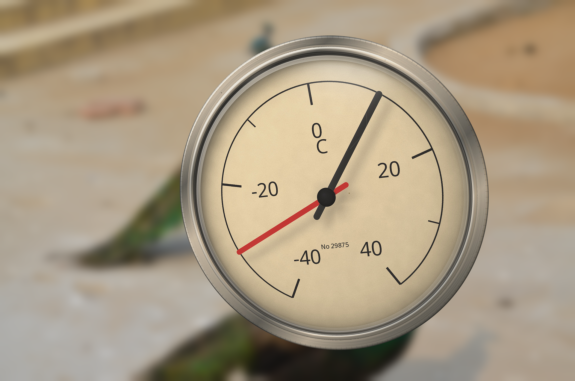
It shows 10 °C
